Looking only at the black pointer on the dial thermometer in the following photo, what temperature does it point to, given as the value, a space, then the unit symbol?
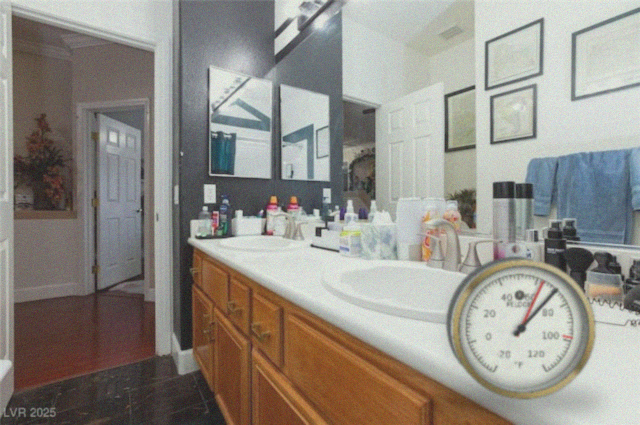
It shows 70 °F
